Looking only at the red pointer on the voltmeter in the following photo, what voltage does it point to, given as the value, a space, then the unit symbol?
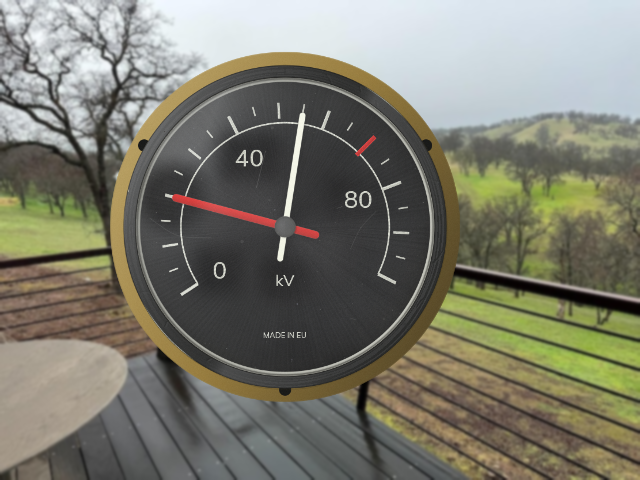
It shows 20 kV
